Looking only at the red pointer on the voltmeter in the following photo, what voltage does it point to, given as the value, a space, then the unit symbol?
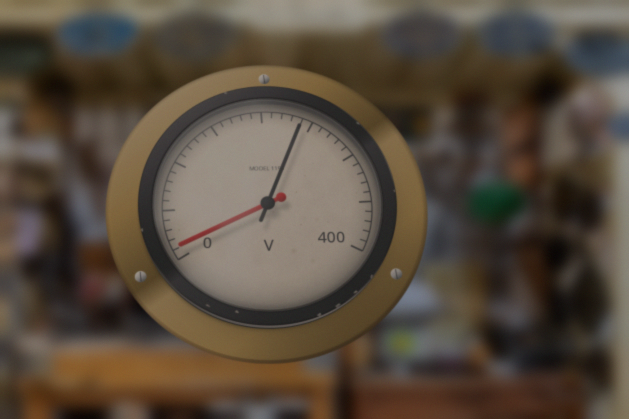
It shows 10 V
